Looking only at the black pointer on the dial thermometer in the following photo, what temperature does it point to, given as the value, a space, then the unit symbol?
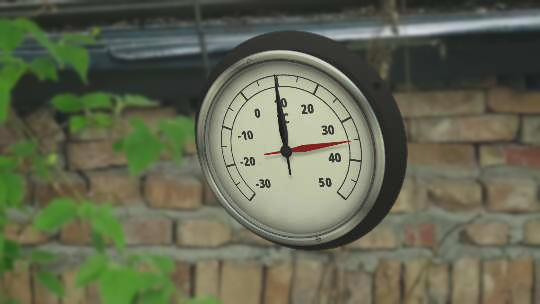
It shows 10 °C
